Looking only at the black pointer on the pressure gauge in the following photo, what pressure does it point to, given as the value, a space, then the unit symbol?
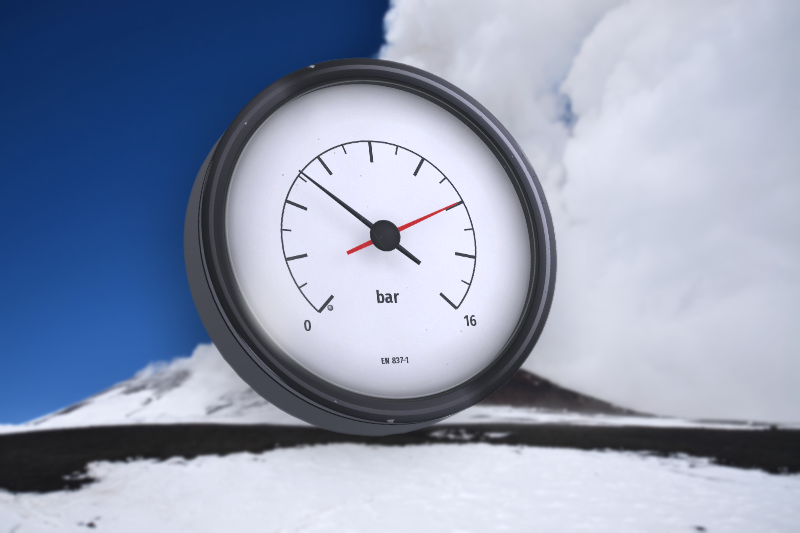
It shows 5 bar
